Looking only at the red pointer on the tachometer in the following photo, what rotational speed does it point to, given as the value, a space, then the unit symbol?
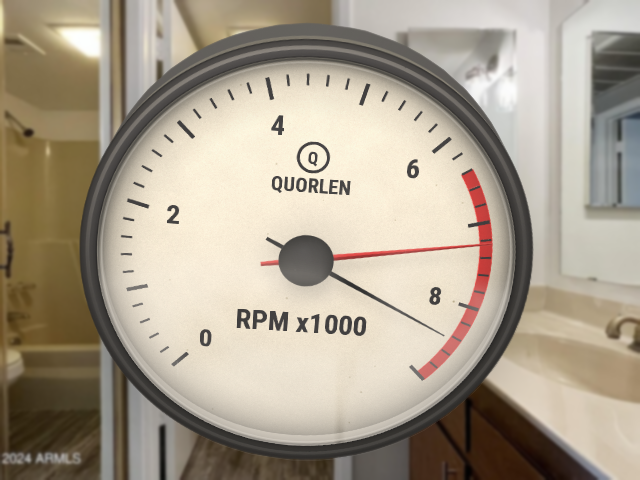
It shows 7200 rpm
